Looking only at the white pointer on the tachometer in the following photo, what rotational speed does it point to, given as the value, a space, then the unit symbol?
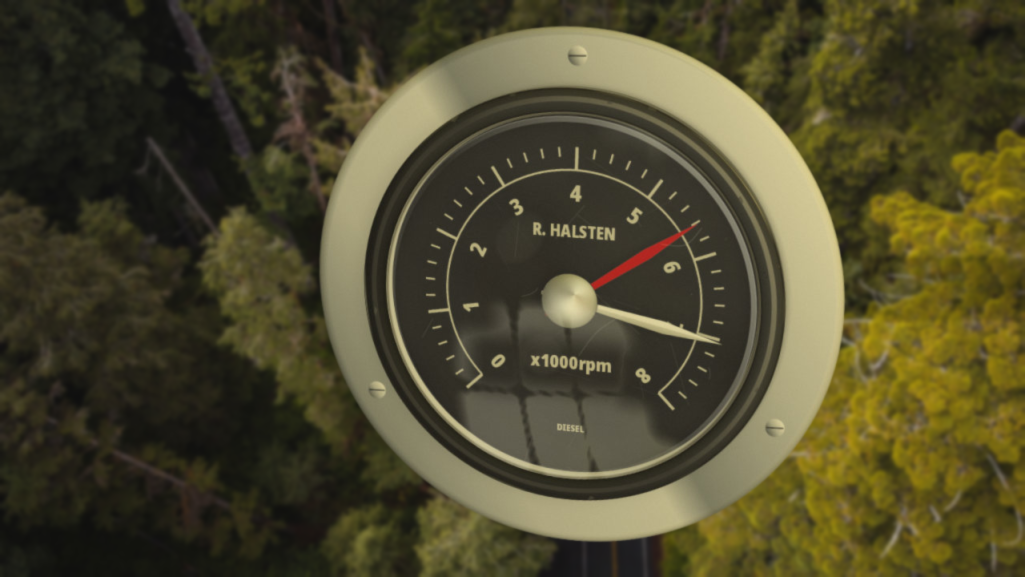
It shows 7000 rpm
